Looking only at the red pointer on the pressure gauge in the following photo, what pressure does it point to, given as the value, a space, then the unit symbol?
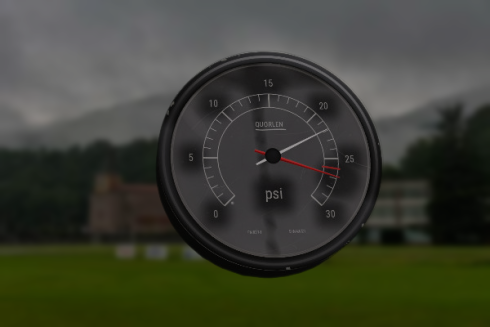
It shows 27 psi
